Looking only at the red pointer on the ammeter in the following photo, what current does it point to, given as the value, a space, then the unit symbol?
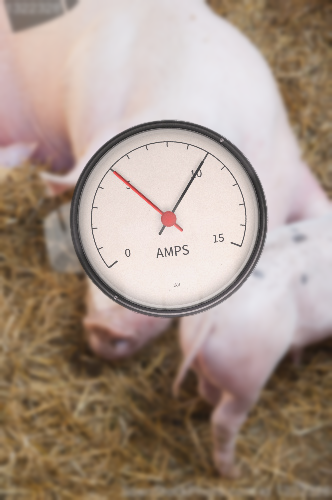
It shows 5 A
